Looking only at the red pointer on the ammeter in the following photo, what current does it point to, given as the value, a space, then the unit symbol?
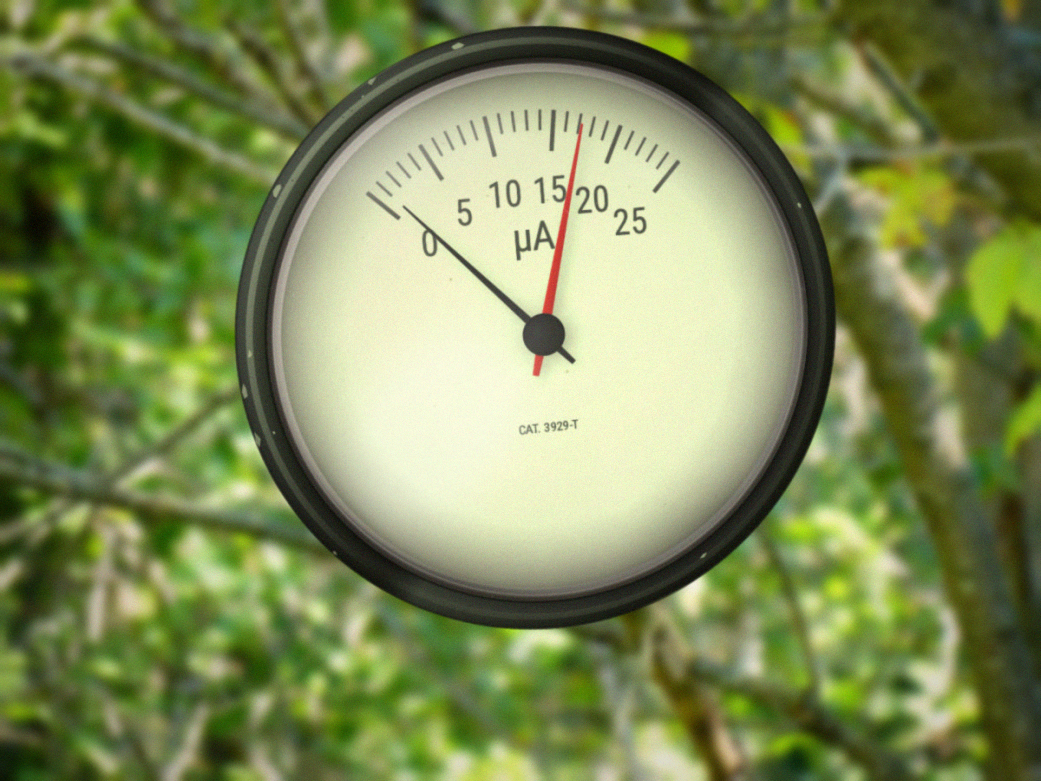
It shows 17 µA
